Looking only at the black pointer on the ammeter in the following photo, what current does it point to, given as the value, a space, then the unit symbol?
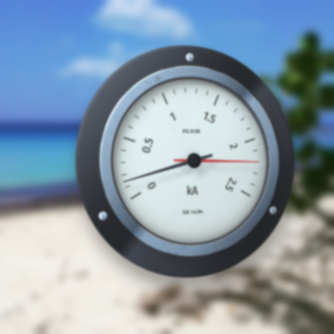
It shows 0.15 kA
